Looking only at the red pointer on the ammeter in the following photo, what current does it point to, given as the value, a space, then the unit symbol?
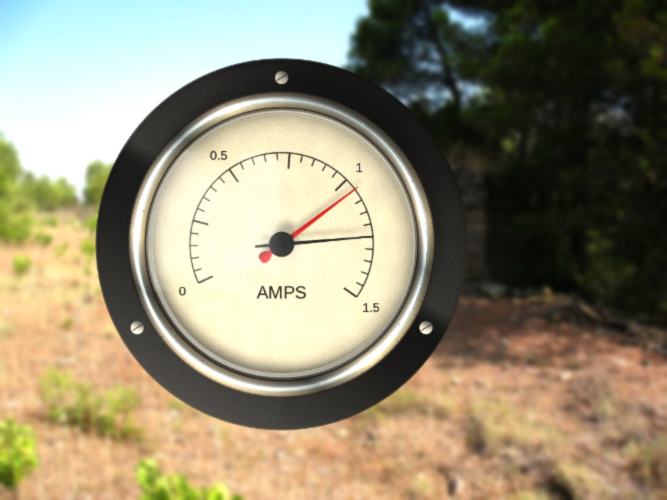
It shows 1.05 A
